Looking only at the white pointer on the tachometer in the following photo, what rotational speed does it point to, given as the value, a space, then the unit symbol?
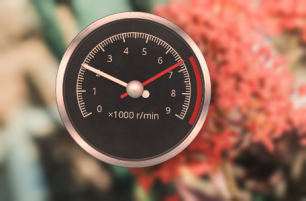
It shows 2000 rpm
